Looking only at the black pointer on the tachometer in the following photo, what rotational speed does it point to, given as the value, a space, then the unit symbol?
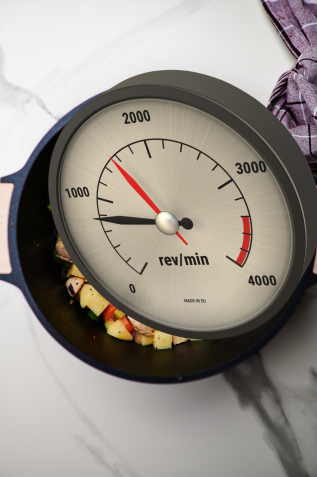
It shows 800 rpm
